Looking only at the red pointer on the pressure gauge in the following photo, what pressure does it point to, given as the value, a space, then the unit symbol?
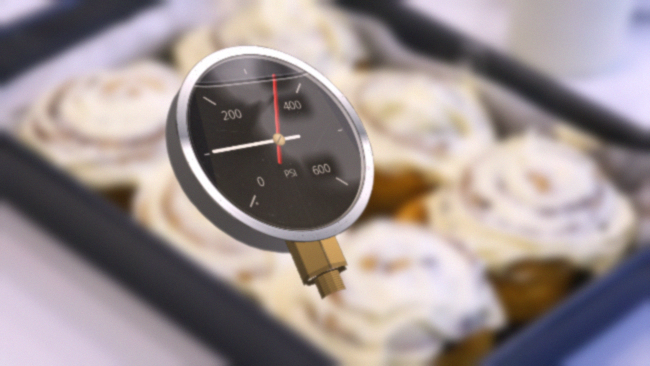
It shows 350 psi
